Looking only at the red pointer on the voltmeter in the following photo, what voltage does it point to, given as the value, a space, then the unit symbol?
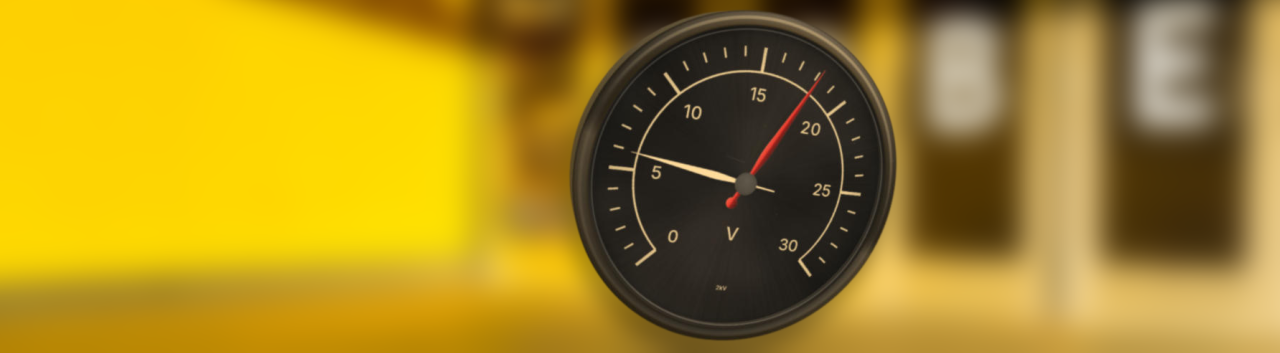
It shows 18 V
